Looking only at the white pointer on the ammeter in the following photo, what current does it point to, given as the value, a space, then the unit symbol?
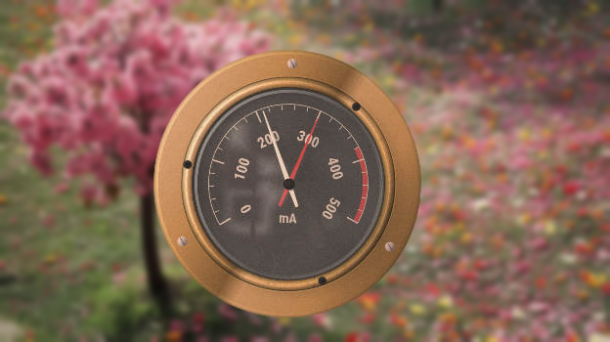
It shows 210 mA
